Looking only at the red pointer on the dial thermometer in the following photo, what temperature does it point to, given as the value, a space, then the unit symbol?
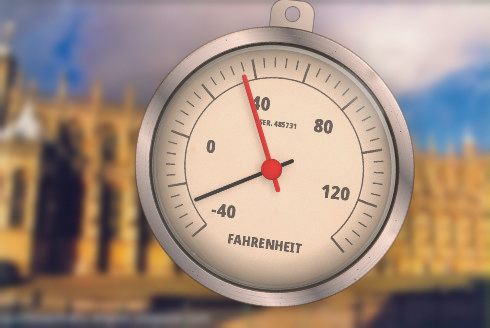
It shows 36 °F
